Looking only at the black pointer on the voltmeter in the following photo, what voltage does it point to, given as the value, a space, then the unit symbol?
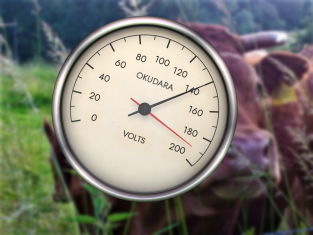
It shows 140 V
